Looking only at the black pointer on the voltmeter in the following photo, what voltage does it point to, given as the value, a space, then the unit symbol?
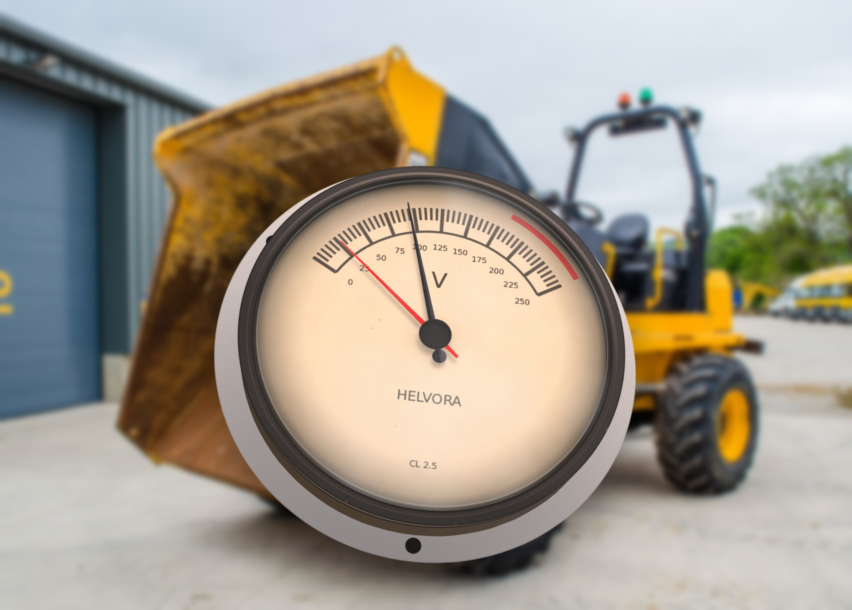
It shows 95 V
